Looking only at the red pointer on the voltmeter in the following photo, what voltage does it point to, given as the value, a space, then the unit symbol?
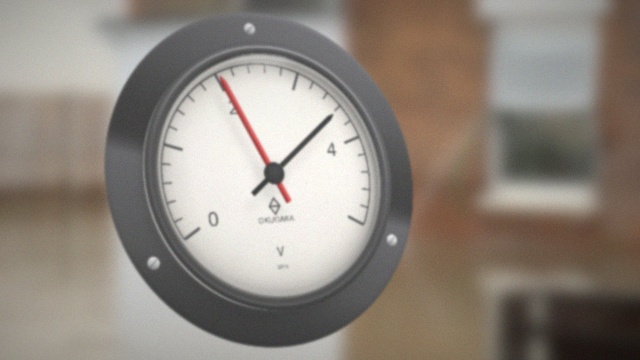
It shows 2 V
